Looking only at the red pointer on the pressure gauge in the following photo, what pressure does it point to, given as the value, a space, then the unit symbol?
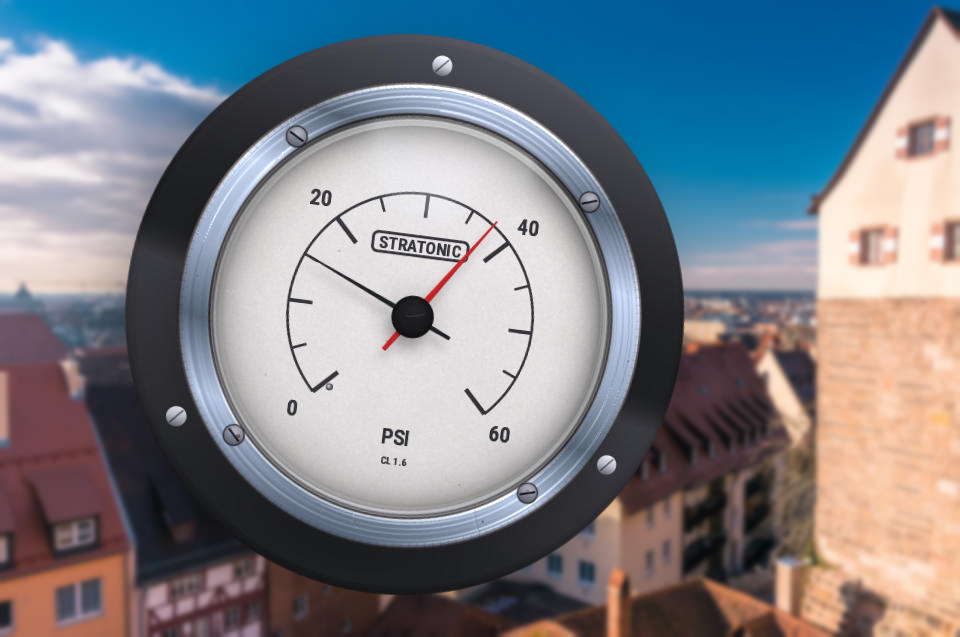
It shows 37.5 psi
